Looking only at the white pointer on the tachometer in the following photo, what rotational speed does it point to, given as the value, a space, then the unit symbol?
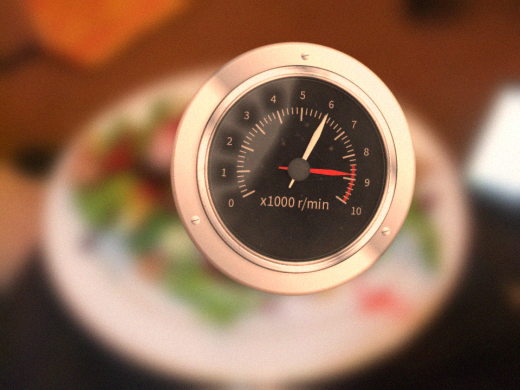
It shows 6000 rpm
